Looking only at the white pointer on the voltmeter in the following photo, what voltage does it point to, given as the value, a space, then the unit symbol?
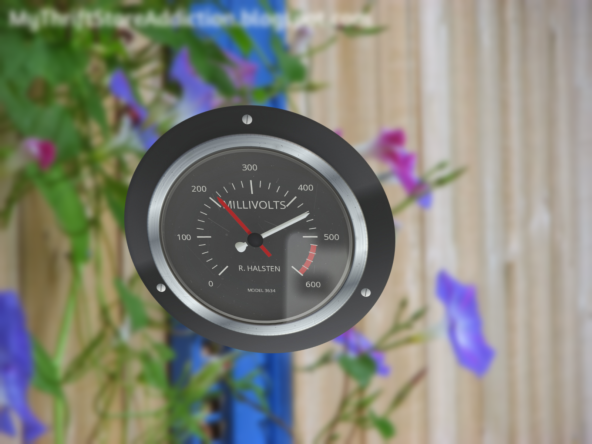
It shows 440 mV
